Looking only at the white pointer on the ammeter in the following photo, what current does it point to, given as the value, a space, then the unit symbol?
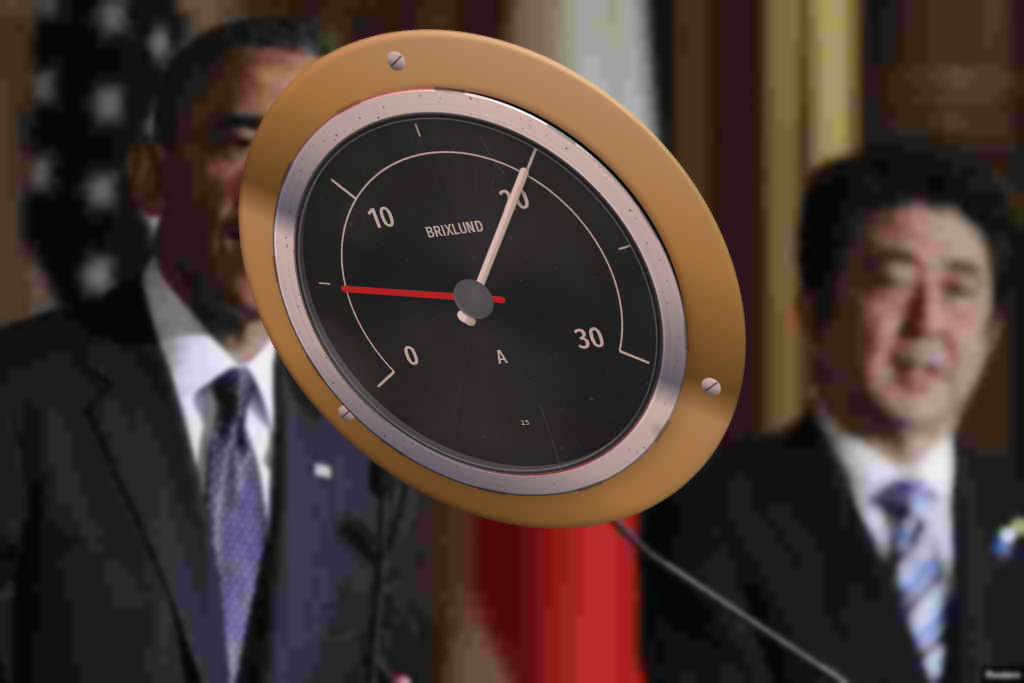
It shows 20 A
